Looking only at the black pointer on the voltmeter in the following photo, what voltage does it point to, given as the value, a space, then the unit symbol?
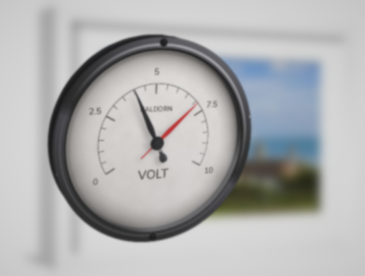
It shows 4 V
